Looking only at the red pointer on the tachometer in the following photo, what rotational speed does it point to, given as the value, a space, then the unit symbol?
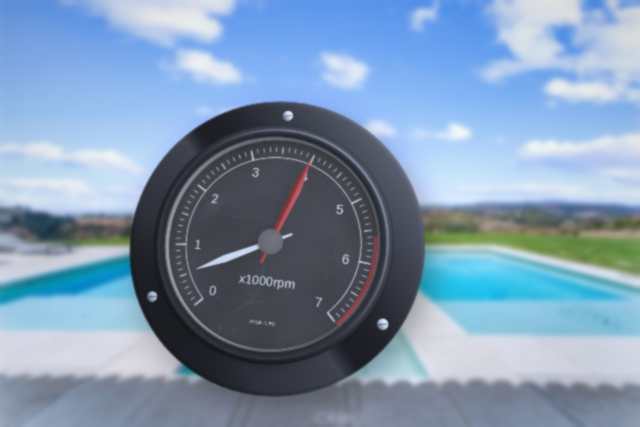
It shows 4000 rpm
